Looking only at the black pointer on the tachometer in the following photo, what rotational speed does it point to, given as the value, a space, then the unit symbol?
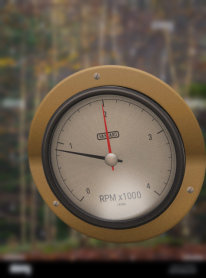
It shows 900 rpm
